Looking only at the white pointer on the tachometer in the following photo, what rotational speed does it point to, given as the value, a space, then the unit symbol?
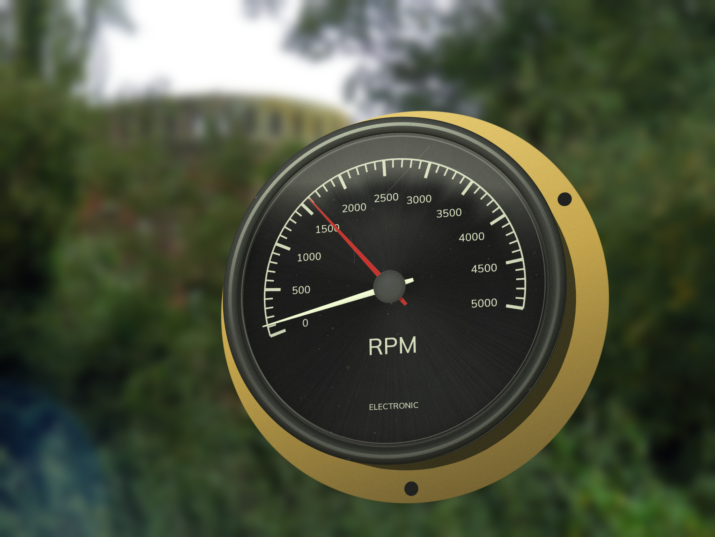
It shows 100 rpm
